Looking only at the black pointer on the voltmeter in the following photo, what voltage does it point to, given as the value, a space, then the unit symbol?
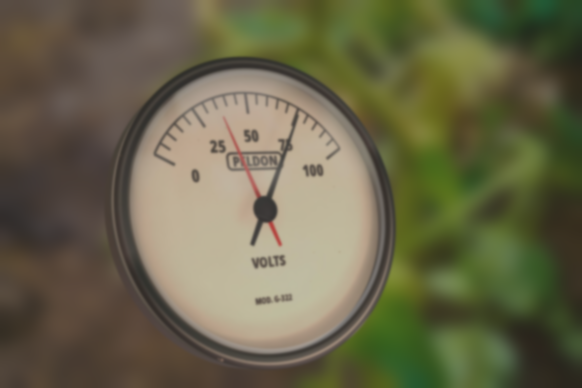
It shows 75 V
